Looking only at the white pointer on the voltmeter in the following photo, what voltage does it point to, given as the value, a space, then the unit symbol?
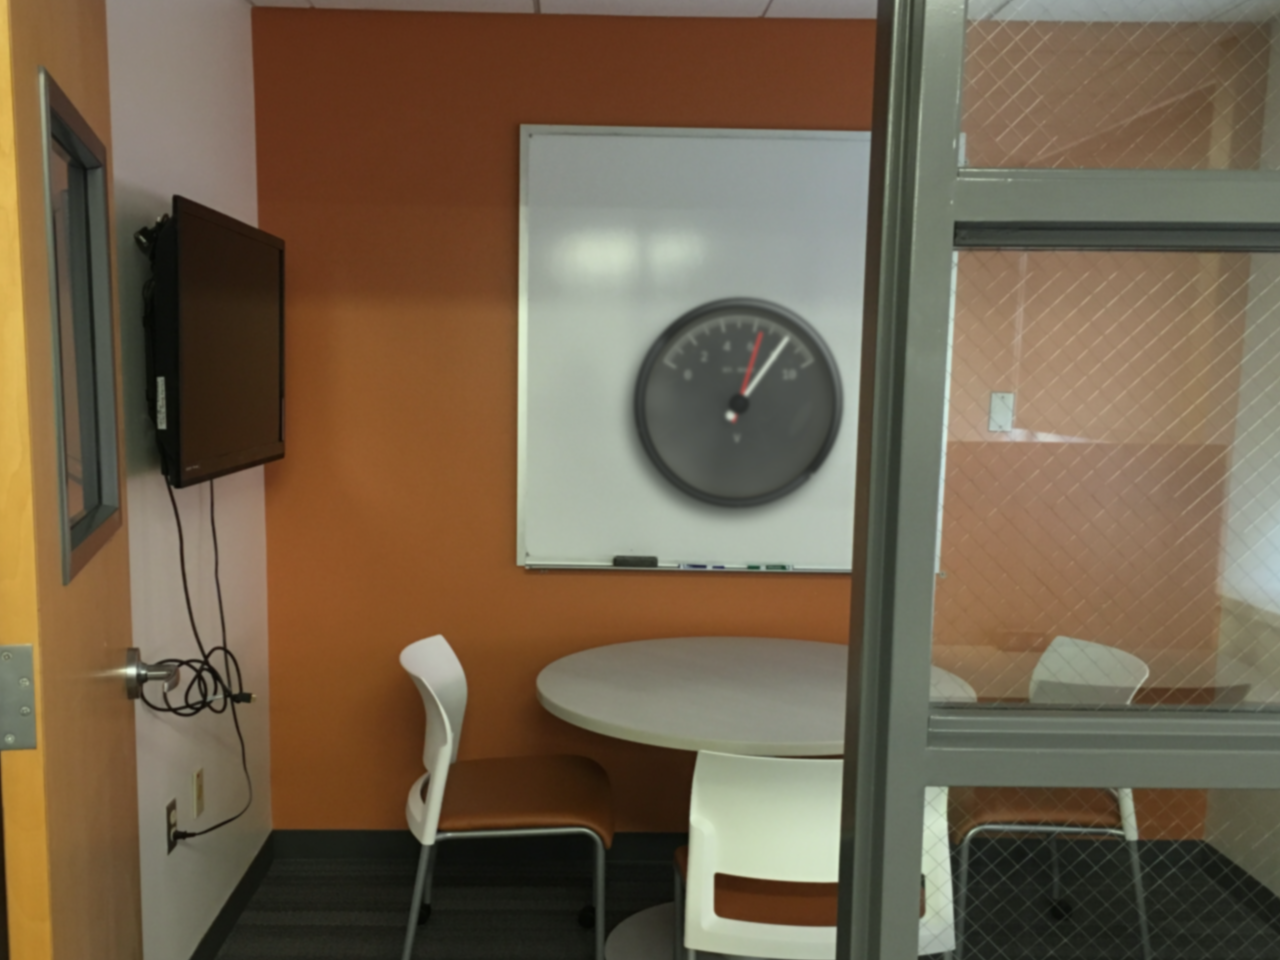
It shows 8 V
